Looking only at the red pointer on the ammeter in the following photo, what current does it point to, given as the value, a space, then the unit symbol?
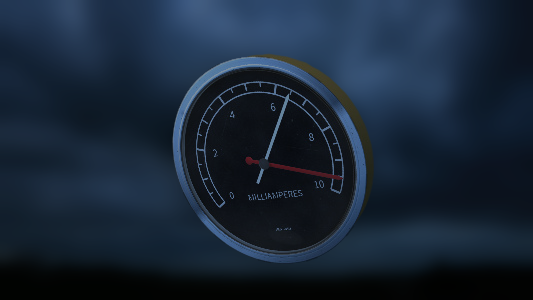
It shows 9.5 mA
